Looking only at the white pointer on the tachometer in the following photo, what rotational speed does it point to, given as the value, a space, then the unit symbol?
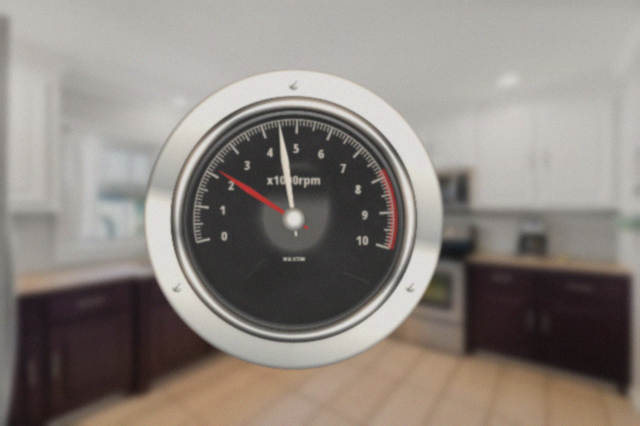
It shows 4500 rpm
